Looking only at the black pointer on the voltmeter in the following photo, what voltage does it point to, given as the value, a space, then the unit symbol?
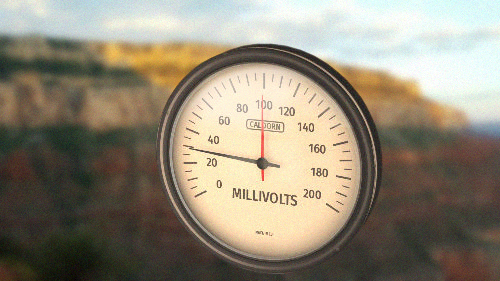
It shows 30 mV
